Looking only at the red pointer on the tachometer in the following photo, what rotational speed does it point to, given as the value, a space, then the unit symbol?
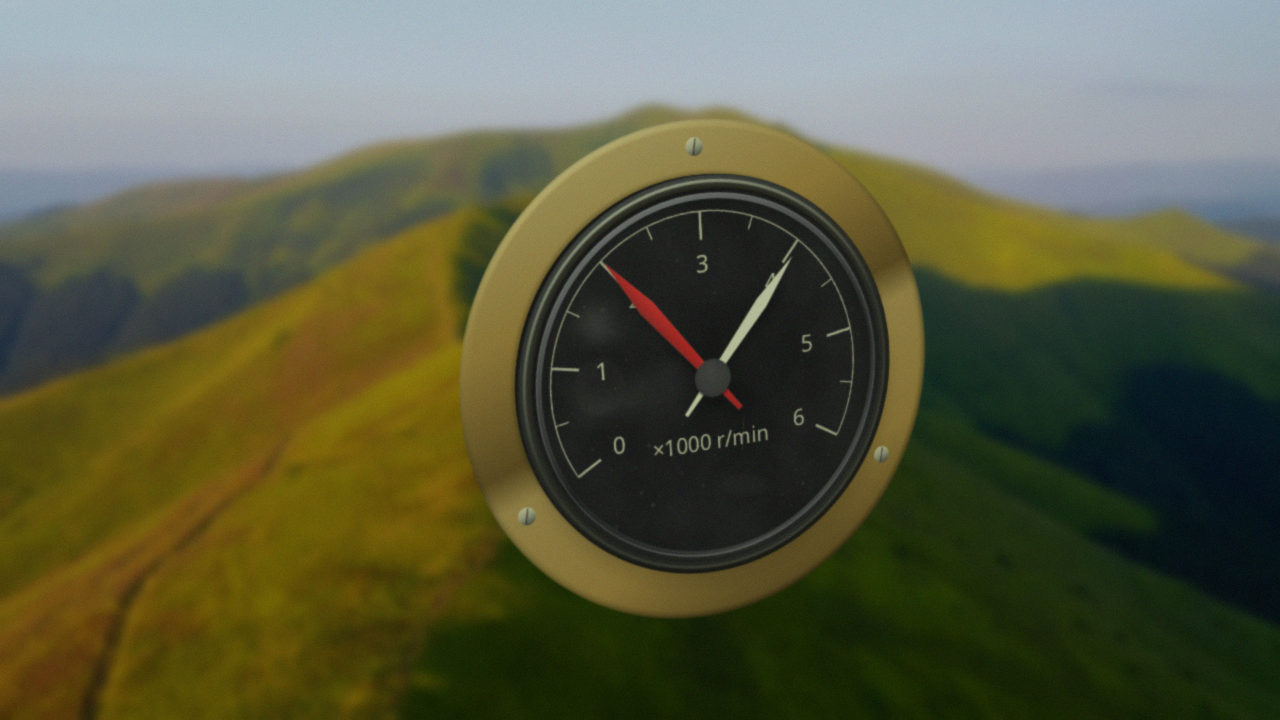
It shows 2000 rpm
